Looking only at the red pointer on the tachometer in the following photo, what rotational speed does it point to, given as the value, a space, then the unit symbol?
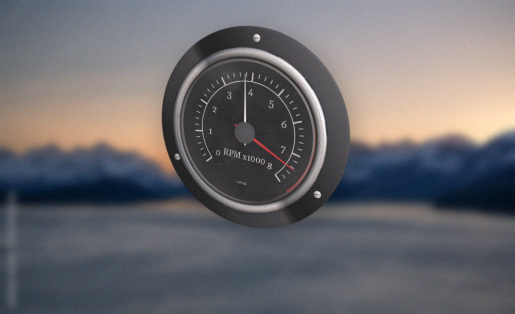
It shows 7400 rpm
